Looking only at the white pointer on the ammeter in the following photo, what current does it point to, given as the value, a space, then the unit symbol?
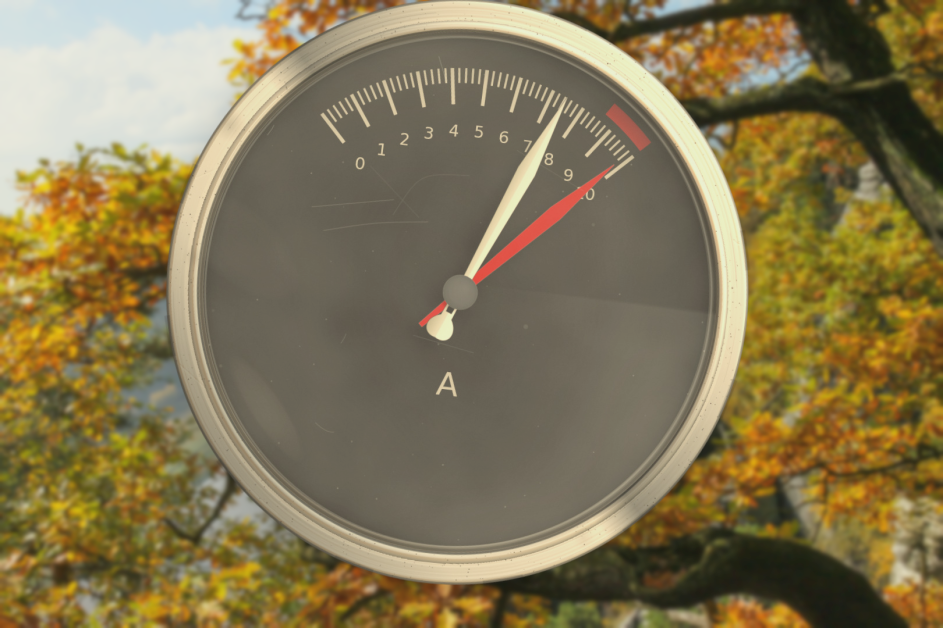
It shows 7.4 A
